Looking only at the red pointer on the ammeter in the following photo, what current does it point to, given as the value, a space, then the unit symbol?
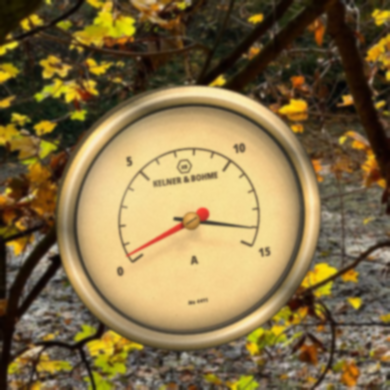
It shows 0.5 A
